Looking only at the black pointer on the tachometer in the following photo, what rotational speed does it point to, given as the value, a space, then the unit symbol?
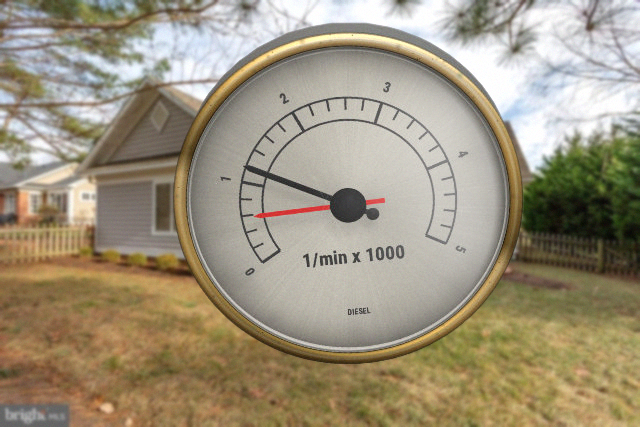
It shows 1200 rpm
